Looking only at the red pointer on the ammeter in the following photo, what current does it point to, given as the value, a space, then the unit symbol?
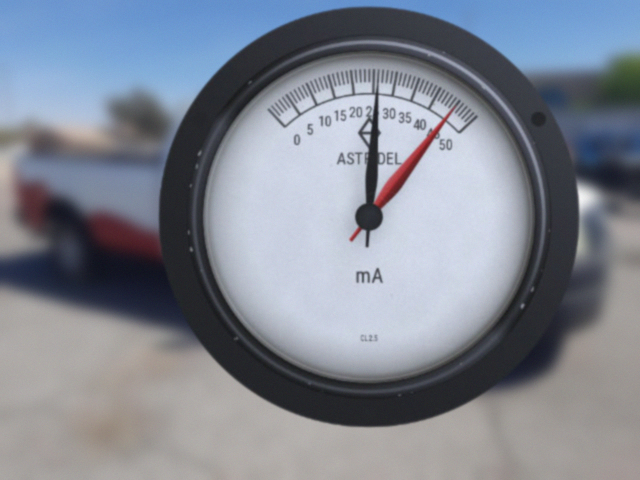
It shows 45 mA
